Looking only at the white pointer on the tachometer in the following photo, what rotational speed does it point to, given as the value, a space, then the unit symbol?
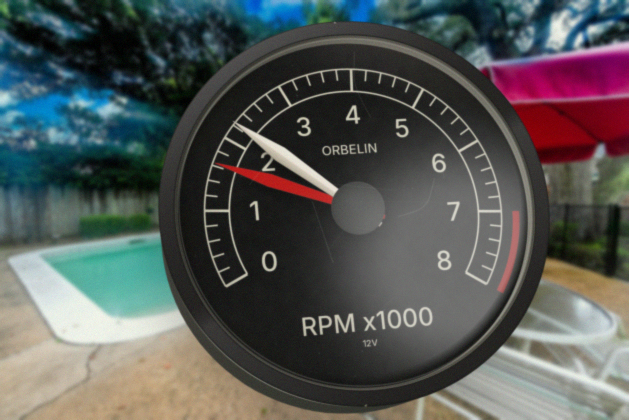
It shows 2200 rpm
